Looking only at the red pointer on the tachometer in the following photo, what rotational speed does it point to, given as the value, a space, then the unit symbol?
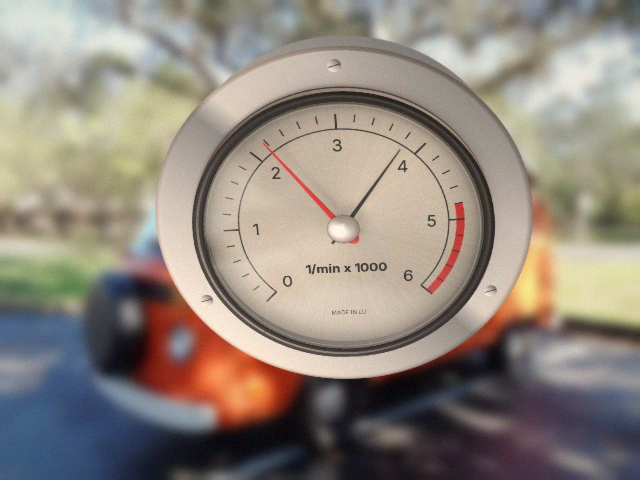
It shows 2200 rpm
